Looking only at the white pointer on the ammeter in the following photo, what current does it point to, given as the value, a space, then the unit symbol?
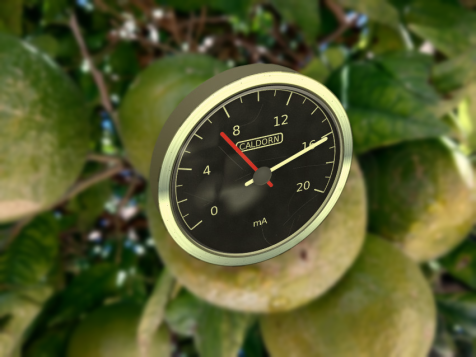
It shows 16 mA
